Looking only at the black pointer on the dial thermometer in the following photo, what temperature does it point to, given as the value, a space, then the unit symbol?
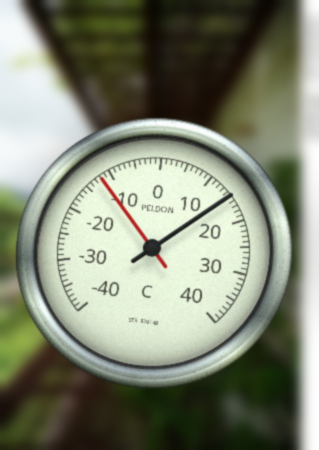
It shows 15 °C
